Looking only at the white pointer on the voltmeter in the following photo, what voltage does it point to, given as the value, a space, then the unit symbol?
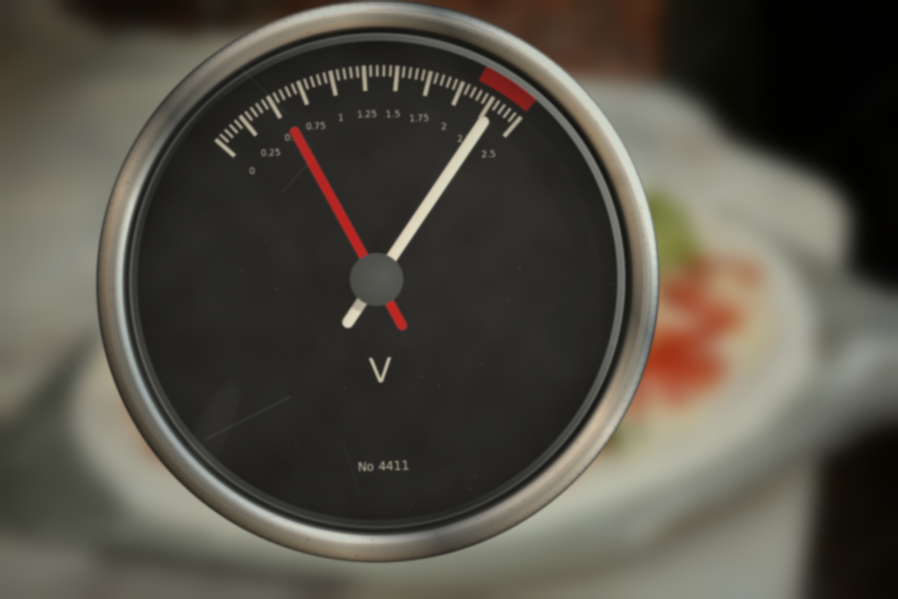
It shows 2.3 V
